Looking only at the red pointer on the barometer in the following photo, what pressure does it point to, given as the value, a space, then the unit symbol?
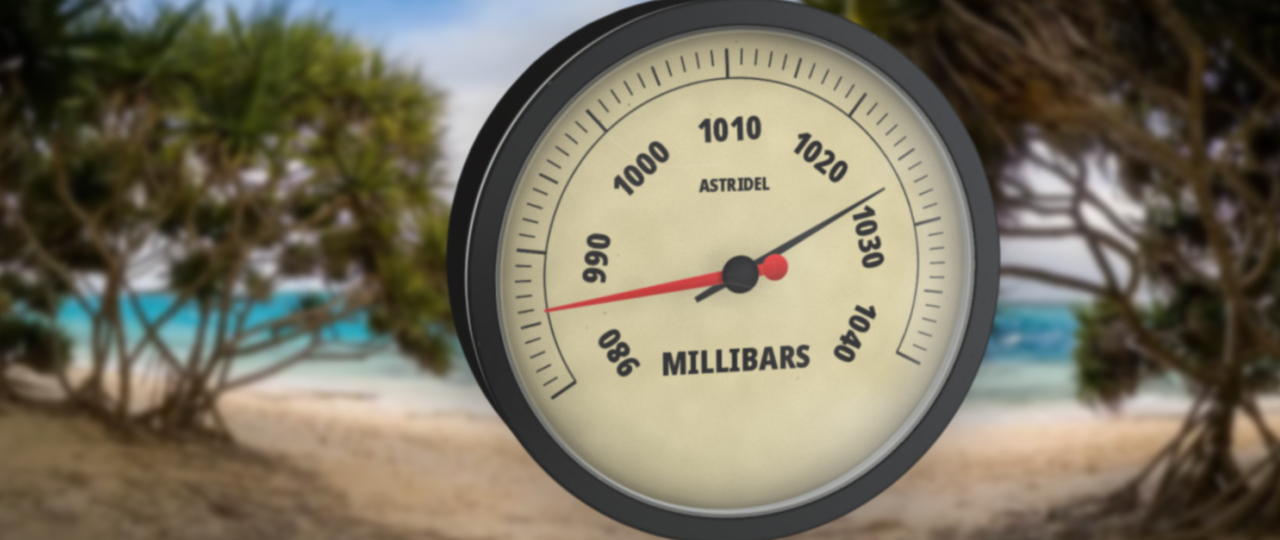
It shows 986 mbar
